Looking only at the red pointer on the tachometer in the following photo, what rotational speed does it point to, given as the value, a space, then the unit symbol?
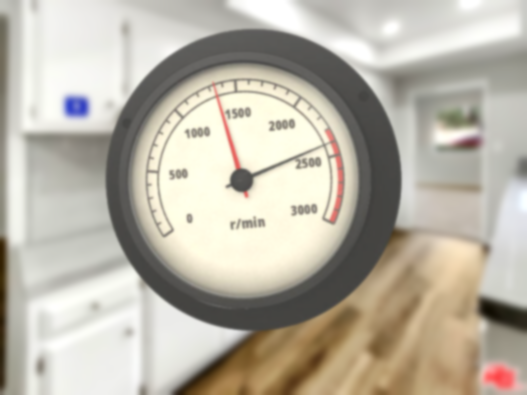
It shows 1350 rpm
